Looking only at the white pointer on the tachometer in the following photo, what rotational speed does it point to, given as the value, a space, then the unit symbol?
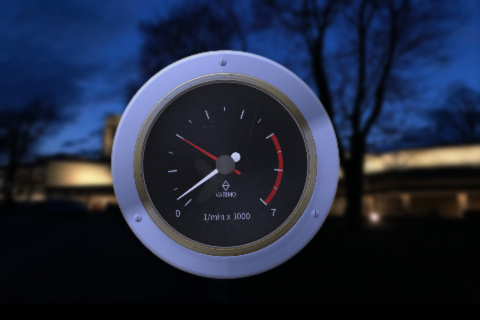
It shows 250 rpm
